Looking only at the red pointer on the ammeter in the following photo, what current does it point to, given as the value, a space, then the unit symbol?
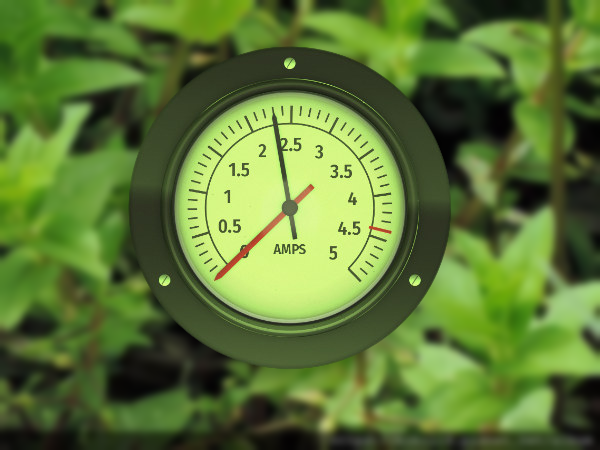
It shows 0 A
